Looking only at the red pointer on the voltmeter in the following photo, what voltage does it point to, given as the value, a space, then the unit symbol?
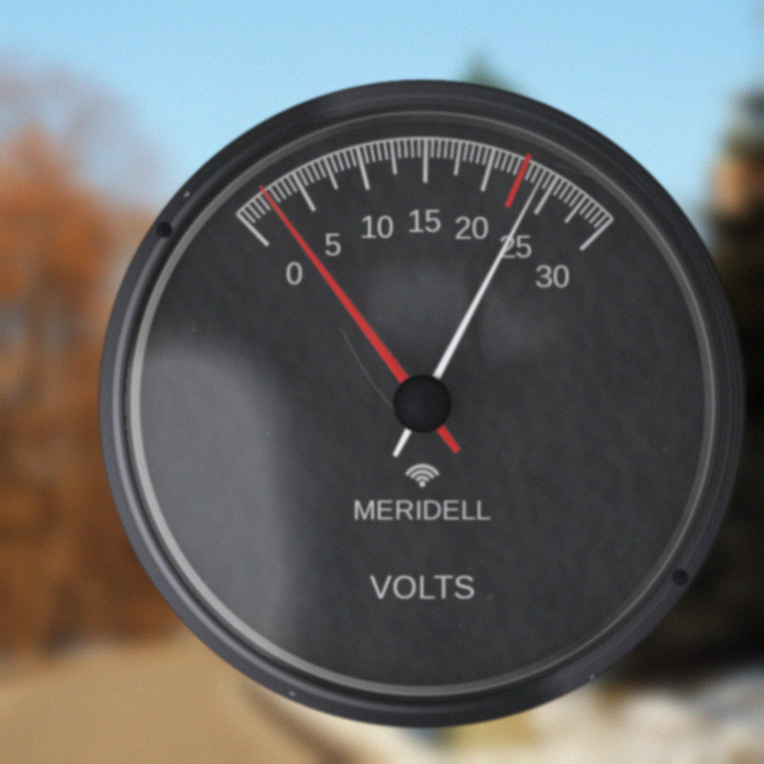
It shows 2.5 V
